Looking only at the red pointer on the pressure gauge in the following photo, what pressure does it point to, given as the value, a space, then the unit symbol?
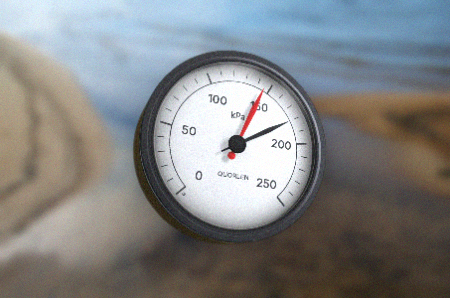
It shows 145 kPa
